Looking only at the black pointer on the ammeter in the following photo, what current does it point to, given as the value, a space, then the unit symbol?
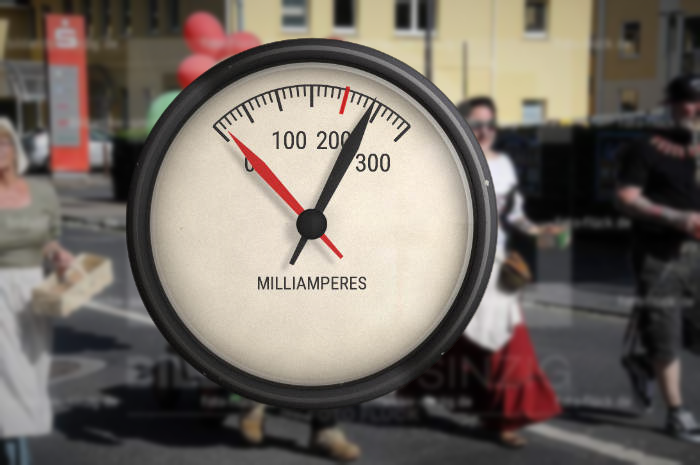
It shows 240 mA
